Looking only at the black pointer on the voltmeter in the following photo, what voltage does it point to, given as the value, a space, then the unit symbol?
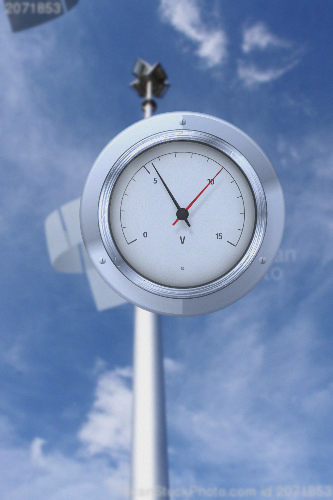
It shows 5.5 V
